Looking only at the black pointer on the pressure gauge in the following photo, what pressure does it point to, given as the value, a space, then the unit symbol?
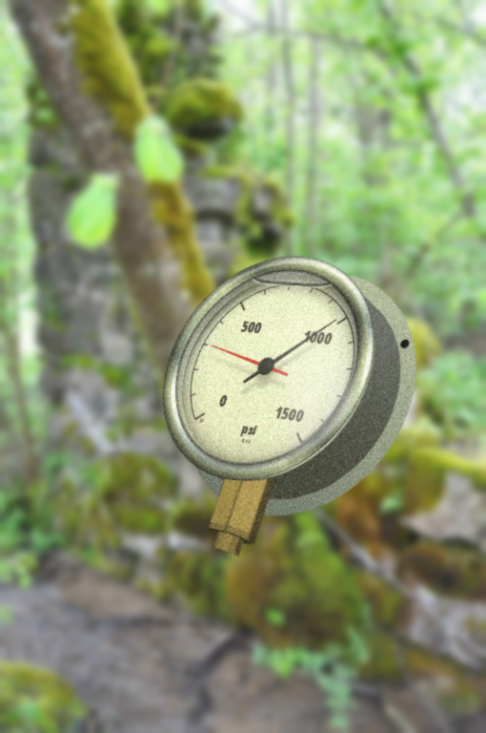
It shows 1000 psi
